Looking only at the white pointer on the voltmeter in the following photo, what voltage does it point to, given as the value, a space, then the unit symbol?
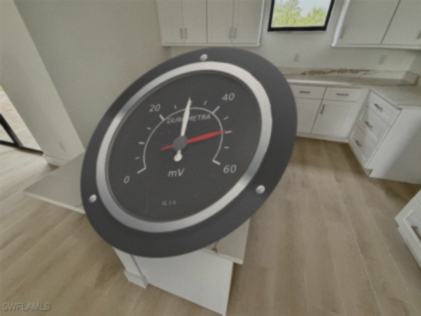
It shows 30 mV
